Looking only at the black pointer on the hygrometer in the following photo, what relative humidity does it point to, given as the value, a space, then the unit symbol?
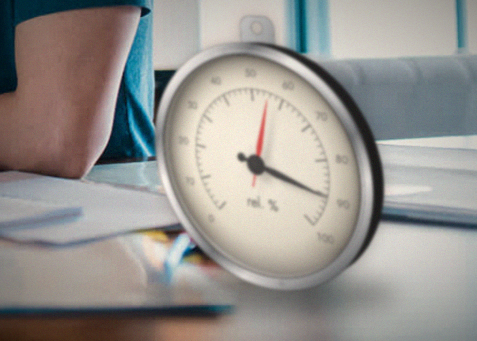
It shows 90 %
